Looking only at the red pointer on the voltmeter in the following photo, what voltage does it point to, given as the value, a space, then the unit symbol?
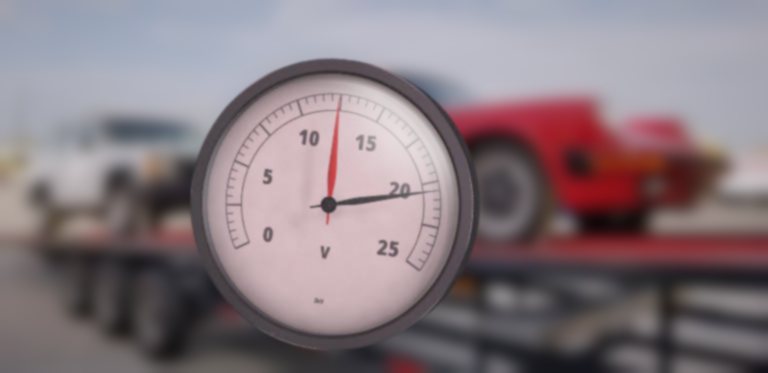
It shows 12.5 V
